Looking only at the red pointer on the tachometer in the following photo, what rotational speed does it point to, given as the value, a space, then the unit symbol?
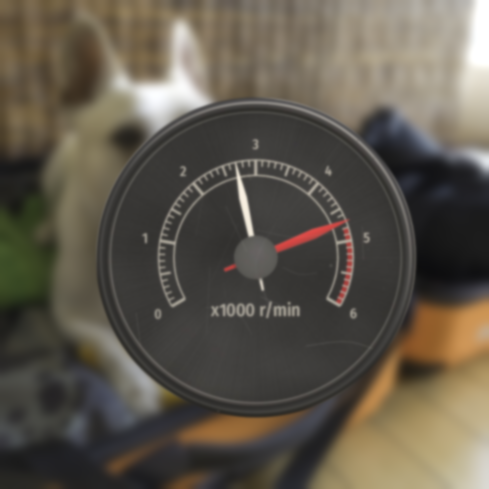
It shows 4700 rpm
